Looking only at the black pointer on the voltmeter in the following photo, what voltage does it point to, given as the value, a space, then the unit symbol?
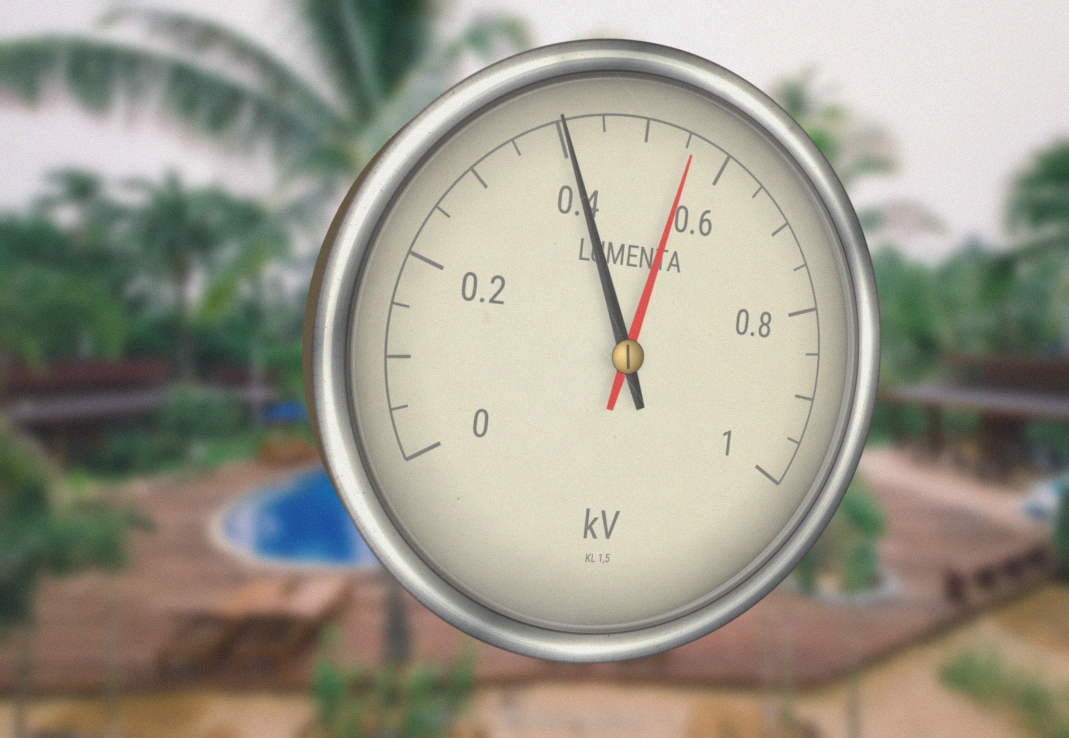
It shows 0.4 kV
